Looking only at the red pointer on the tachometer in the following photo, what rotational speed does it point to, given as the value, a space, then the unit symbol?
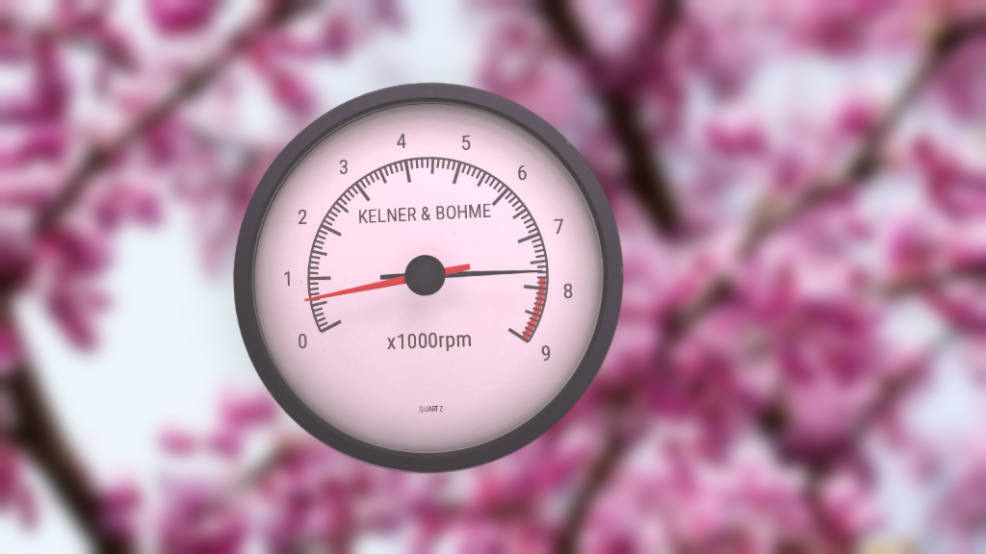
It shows 600 rpm
